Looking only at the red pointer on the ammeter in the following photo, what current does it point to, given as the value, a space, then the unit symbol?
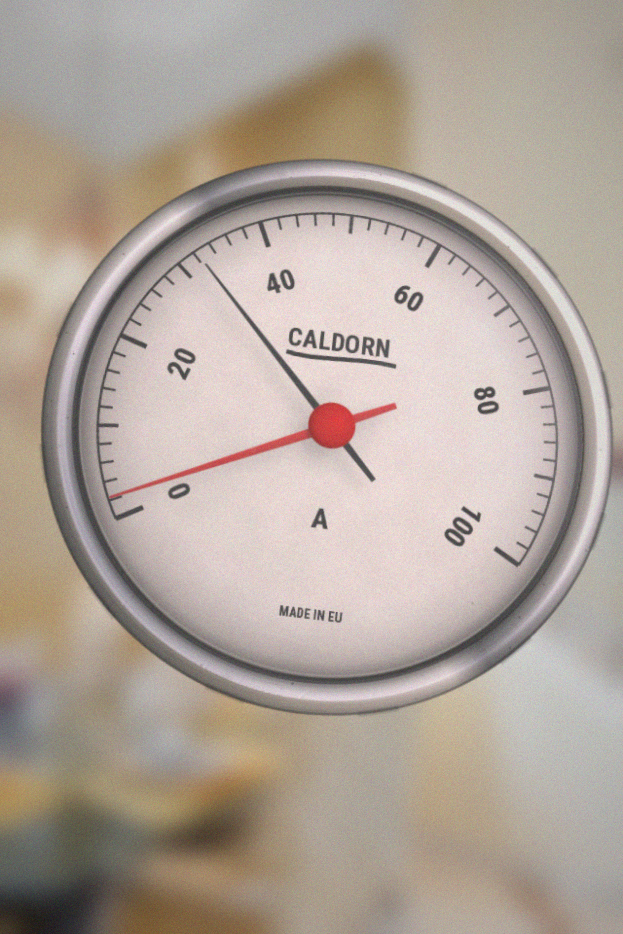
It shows 2 A
